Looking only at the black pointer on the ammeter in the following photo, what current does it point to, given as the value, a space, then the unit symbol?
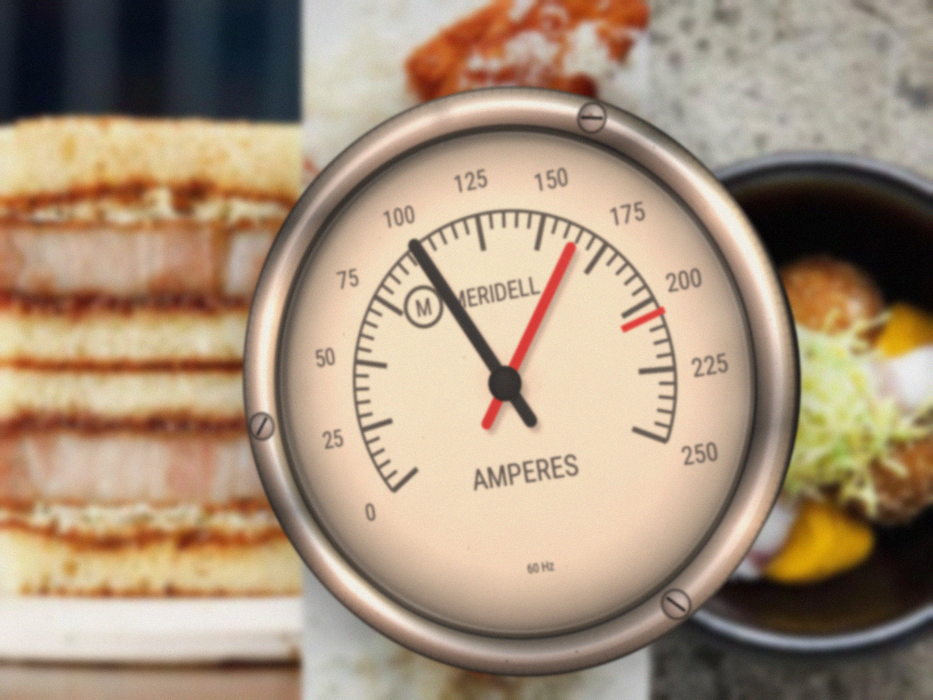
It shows 100 A
